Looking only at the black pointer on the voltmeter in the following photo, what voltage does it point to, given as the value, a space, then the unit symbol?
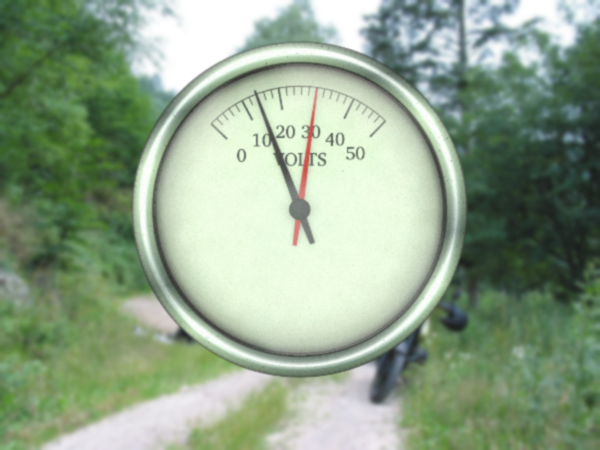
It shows 14 V
